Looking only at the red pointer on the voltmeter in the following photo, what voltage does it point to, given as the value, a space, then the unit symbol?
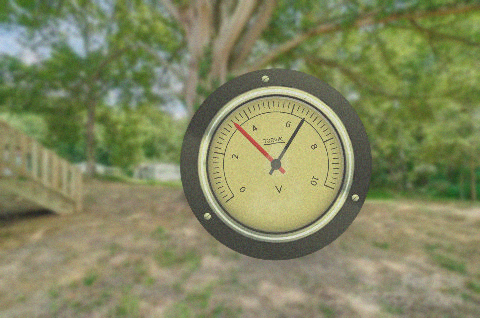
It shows 3.4 V
